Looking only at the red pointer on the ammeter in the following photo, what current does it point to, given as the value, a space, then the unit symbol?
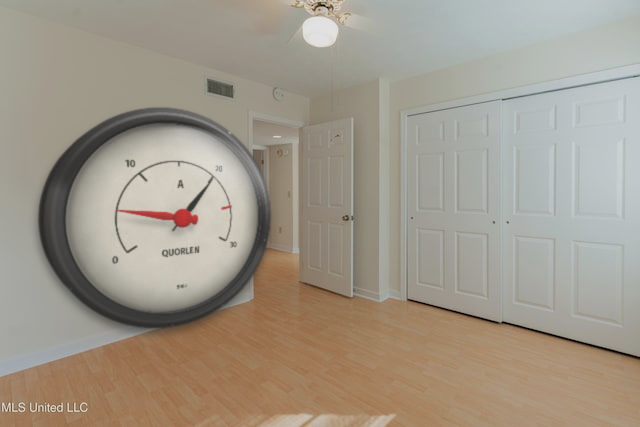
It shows 5 A
